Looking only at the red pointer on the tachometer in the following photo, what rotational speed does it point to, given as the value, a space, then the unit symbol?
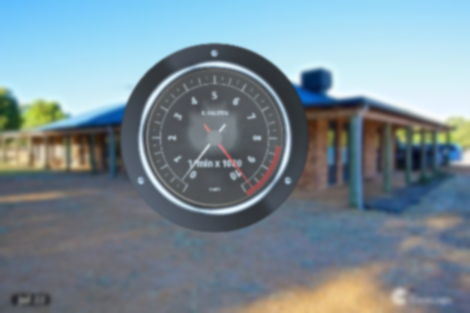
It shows 9750 rpm
